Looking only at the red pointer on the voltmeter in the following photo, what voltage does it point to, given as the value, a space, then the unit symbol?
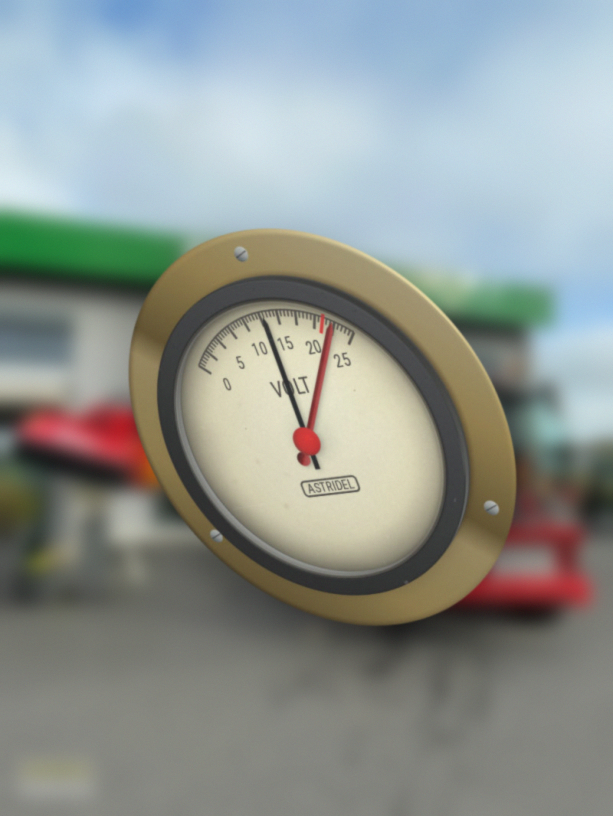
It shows 22.5 V
